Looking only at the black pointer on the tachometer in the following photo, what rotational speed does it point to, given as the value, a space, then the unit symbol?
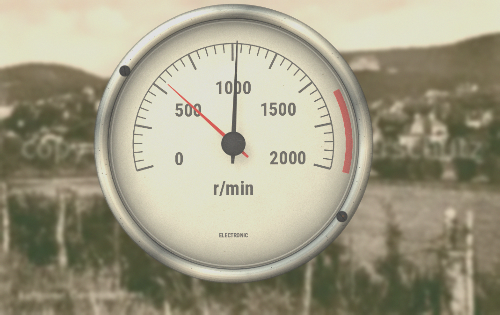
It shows 1025 rpm
